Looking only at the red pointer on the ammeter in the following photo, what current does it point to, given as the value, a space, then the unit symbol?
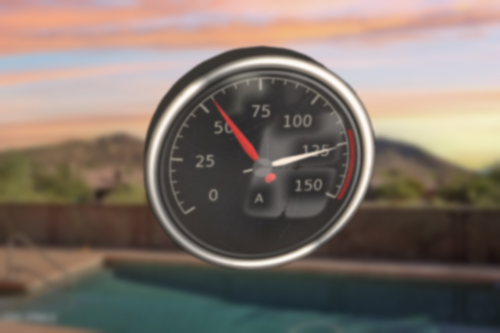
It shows 55 A
